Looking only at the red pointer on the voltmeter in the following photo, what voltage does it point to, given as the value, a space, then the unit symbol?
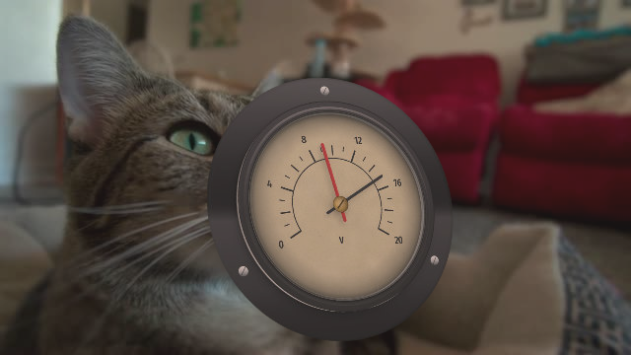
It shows 9 V
